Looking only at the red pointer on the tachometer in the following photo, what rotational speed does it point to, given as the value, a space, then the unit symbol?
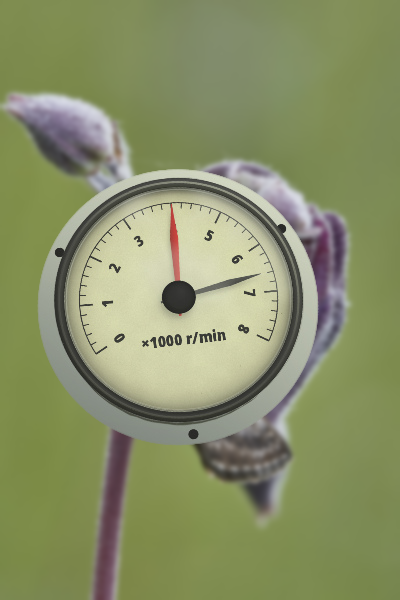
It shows 4000 rpm
